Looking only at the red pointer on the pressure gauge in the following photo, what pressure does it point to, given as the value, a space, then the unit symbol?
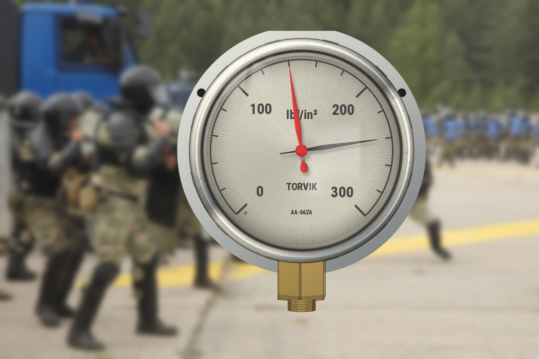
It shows 140 psi
